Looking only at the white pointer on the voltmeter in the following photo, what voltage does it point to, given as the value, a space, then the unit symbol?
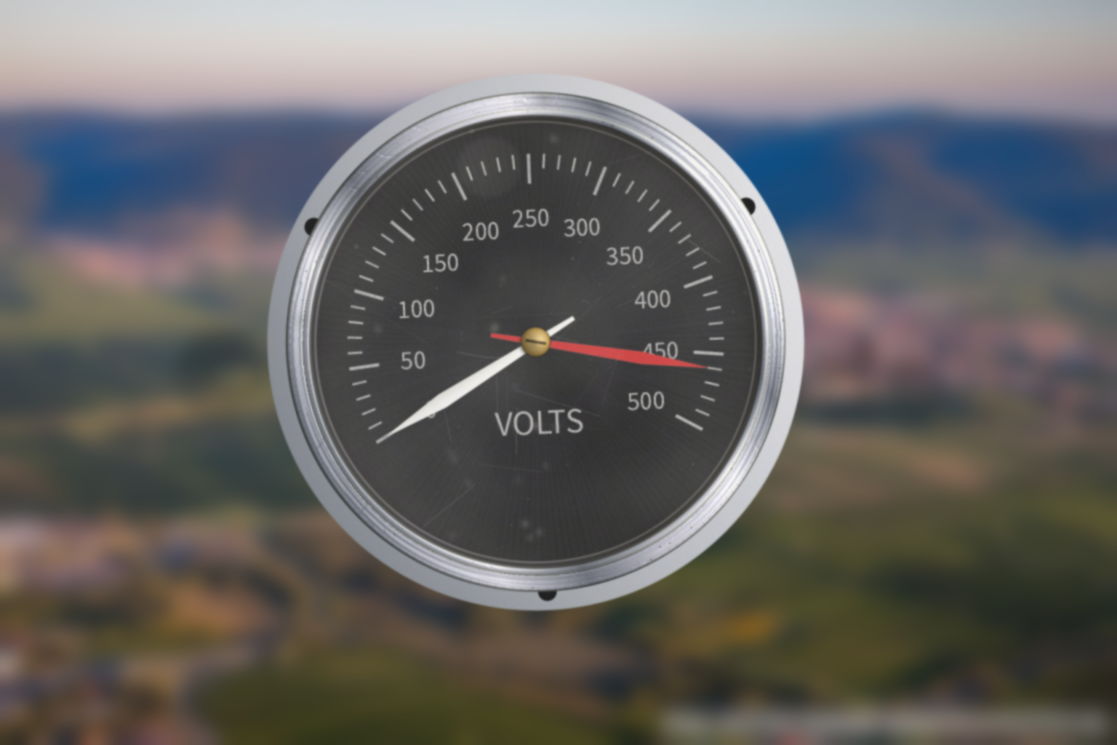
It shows 0 V
